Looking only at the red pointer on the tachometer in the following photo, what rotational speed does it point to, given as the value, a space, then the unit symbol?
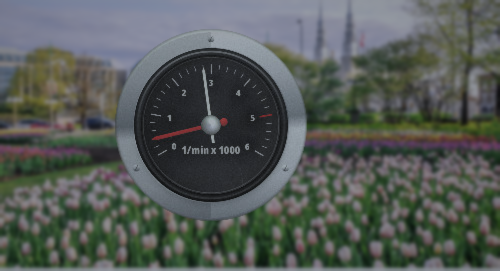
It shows 400 rpm
